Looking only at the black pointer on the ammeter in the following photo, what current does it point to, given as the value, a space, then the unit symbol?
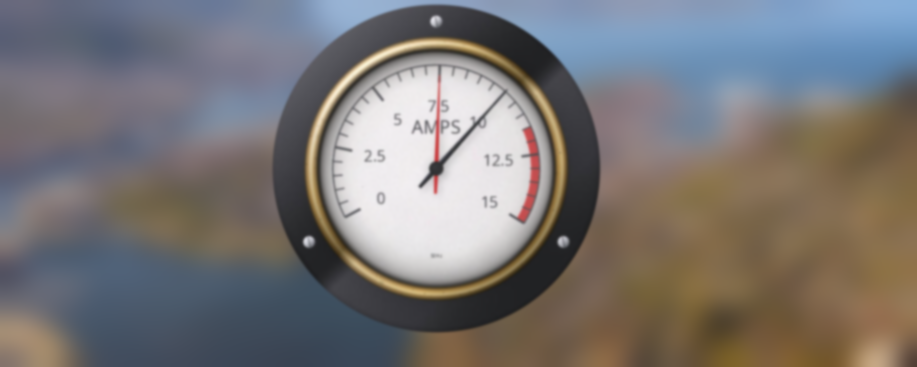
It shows 10 A
